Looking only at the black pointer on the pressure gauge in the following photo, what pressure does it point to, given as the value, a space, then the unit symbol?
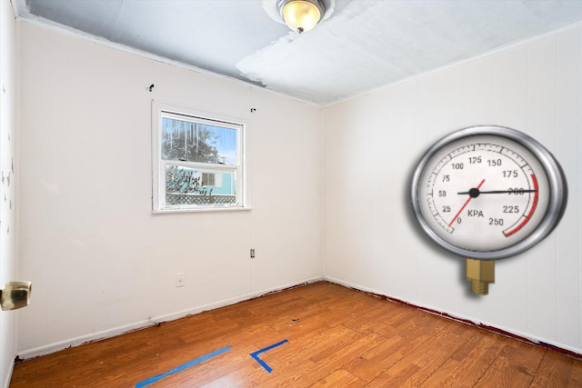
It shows 200 kPa
